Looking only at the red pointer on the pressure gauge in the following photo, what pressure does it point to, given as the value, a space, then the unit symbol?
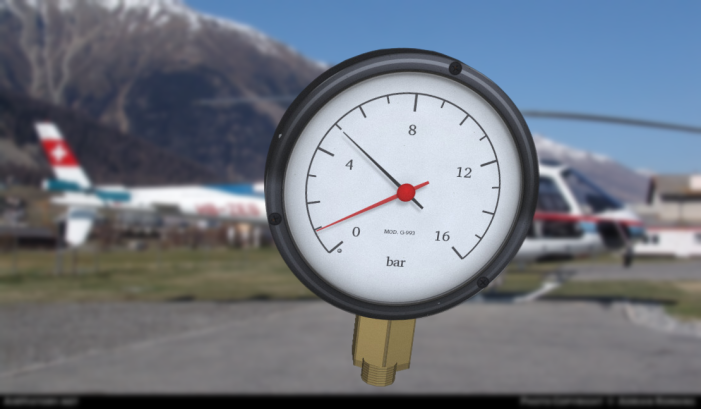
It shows 1 bar
